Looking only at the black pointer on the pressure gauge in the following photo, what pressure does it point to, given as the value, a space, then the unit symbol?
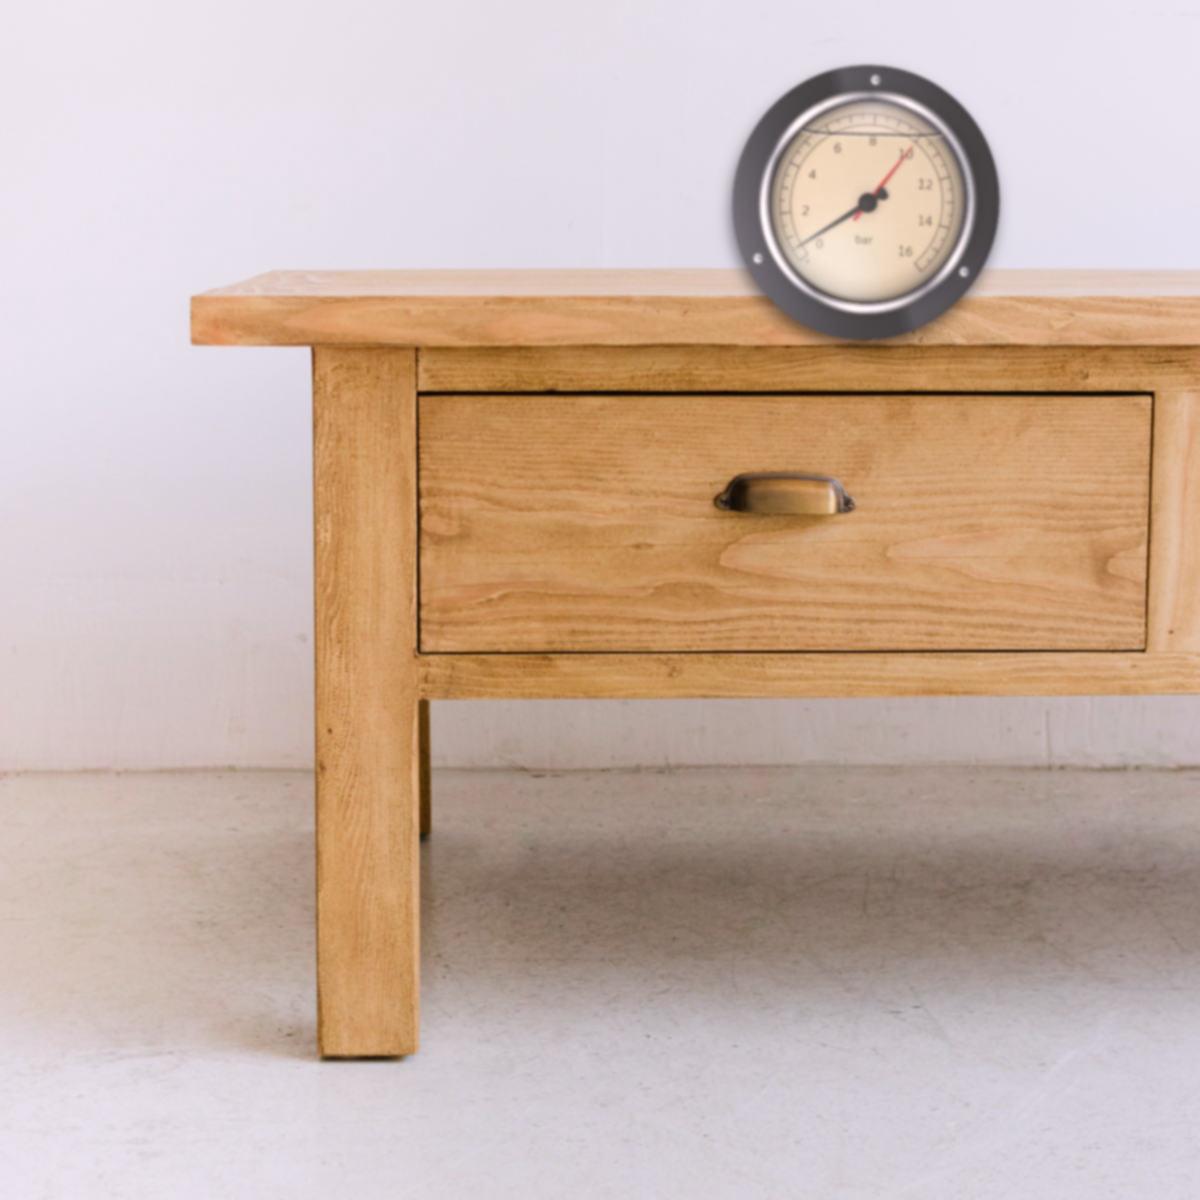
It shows 0.5 bar
